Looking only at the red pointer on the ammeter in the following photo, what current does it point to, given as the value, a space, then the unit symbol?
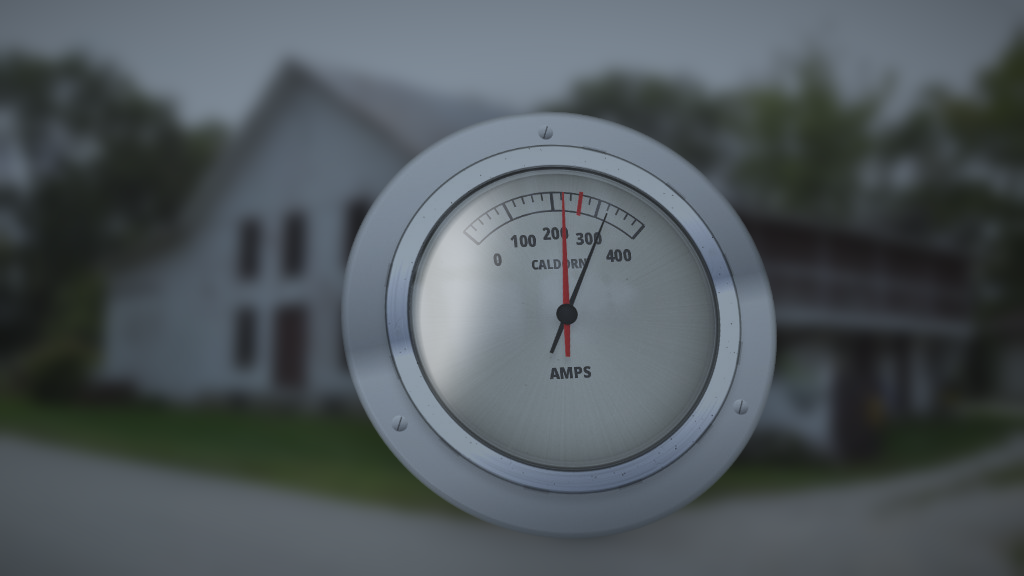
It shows 220 A
